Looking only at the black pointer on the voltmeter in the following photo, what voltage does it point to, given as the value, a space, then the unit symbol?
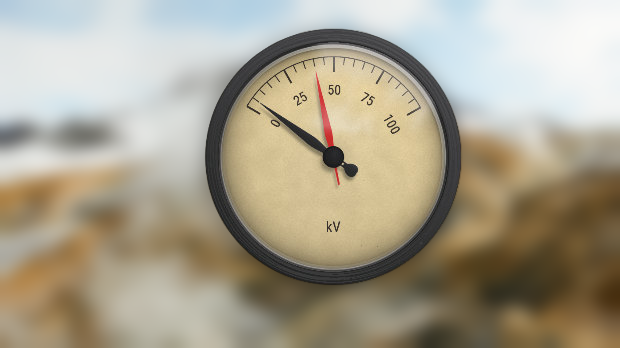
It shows 5 kV
